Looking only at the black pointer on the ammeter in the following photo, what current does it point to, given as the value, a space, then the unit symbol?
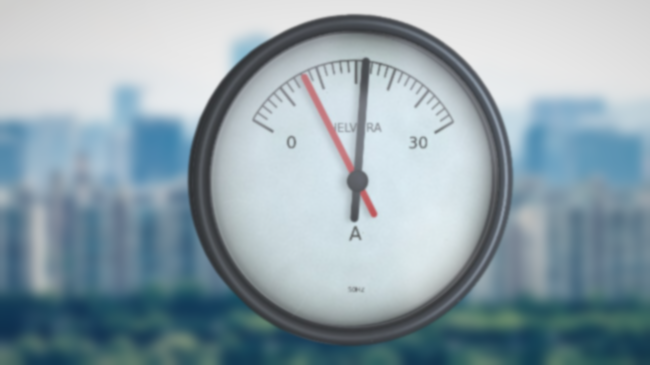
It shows 16 A
